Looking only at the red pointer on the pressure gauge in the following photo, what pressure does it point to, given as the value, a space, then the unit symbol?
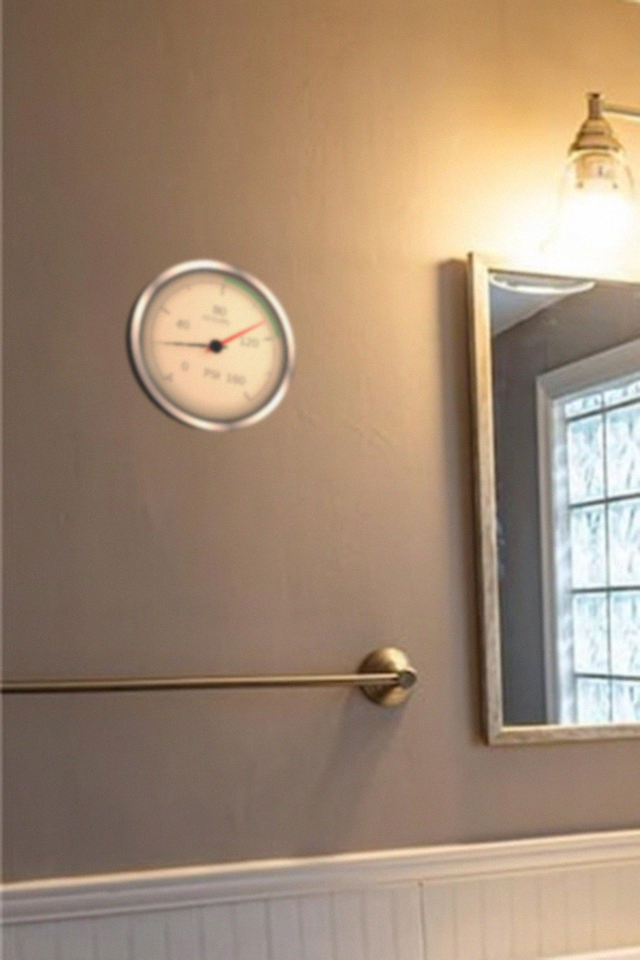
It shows 110 psi
